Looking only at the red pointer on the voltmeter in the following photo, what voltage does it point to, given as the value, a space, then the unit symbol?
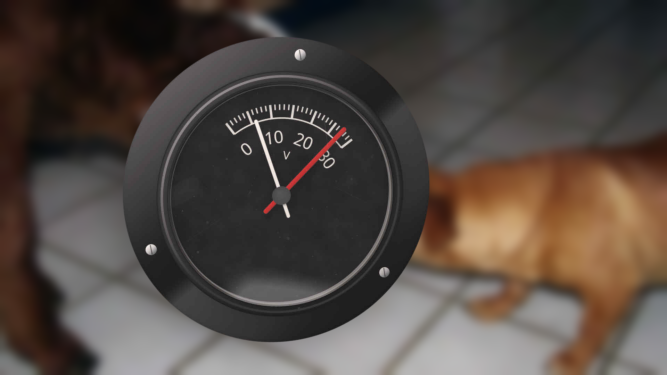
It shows 27 V
